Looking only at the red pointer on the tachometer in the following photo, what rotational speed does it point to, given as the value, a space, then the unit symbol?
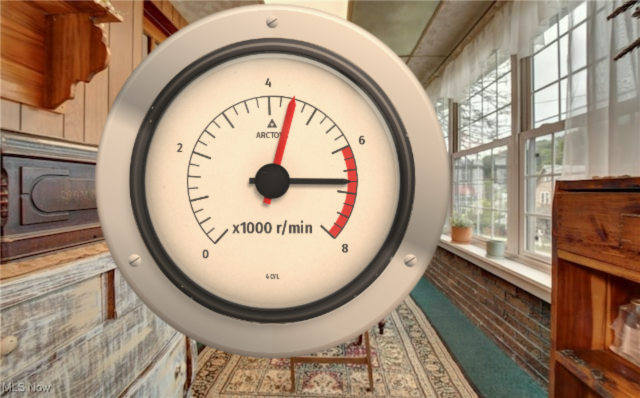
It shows 4500 rpm
